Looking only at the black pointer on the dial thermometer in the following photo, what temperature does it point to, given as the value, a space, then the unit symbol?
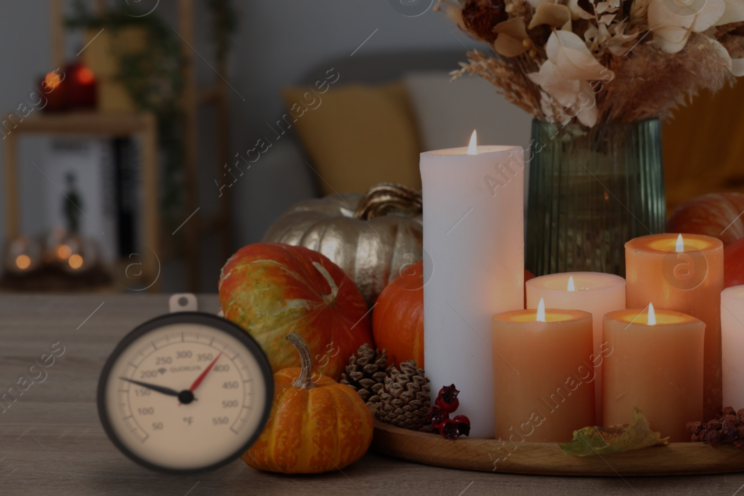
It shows 175 °F
